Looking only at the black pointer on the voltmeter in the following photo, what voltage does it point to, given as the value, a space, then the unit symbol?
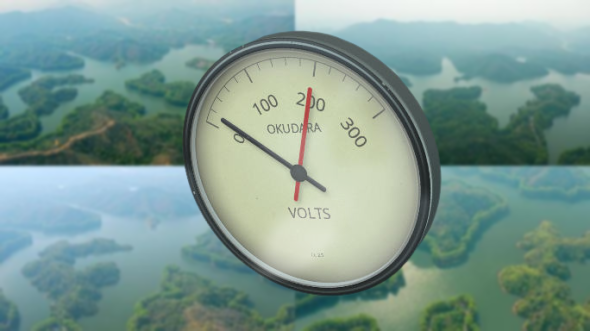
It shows 20 V
